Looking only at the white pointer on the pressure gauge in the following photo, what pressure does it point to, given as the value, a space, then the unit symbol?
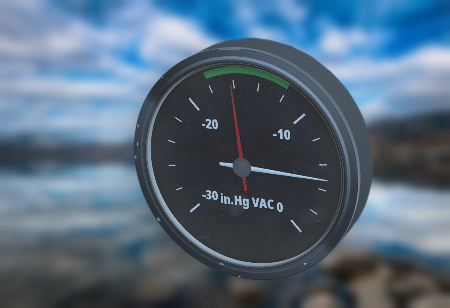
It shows -5 inHg
